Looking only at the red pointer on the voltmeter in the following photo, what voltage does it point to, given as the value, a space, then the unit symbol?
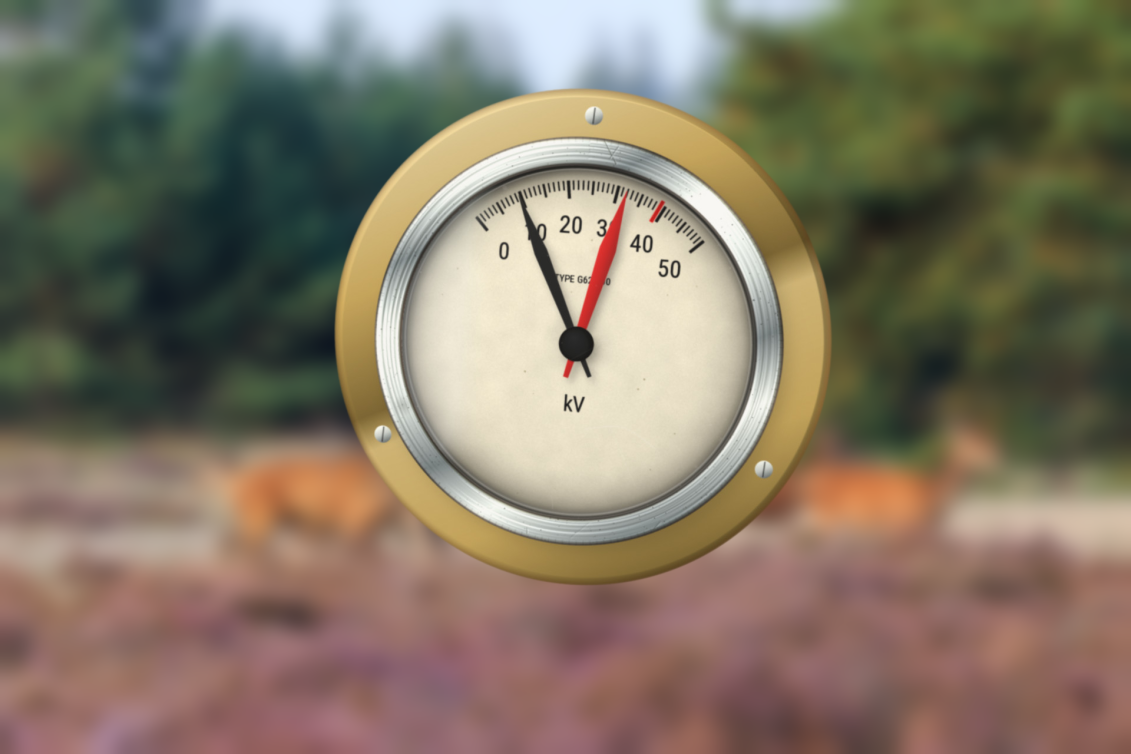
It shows 32 kV
